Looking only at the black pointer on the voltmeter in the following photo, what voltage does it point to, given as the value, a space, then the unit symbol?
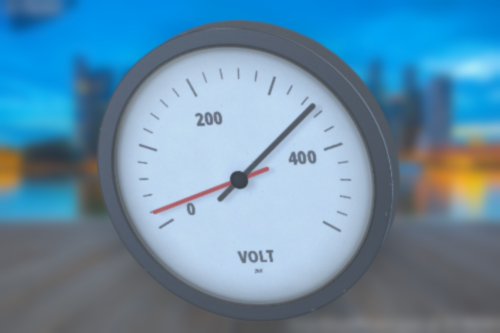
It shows 350 V
